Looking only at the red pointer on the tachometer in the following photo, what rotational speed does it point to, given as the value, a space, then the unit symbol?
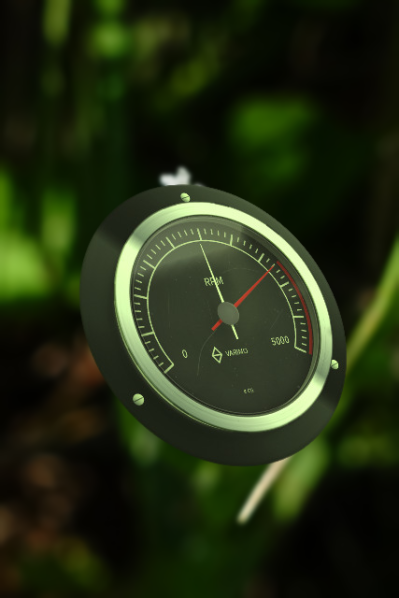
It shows 3700 rpm
